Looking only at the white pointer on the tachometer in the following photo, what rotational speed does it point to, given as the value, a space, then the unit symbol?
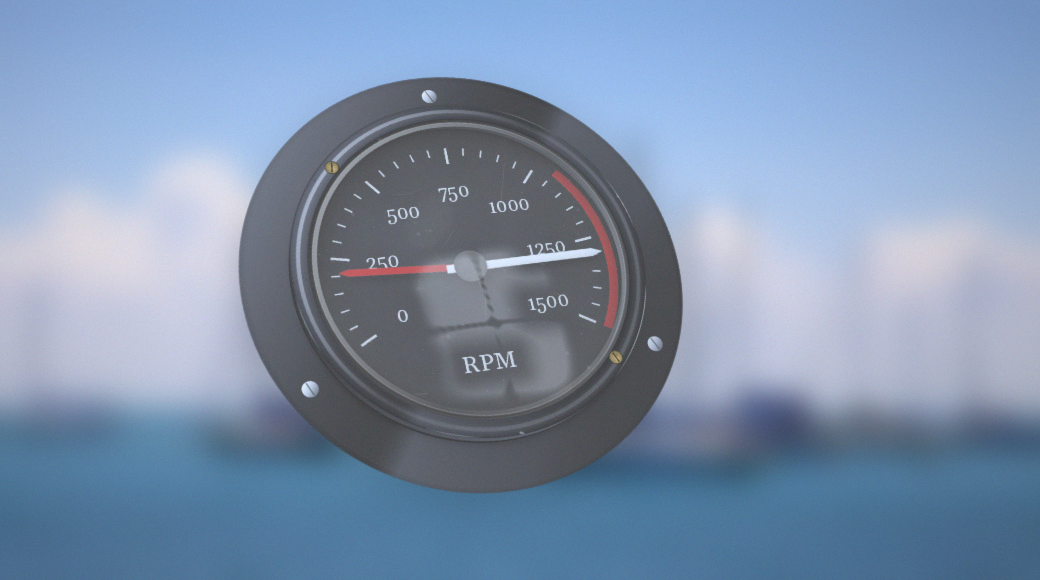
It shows 1300 rpm
